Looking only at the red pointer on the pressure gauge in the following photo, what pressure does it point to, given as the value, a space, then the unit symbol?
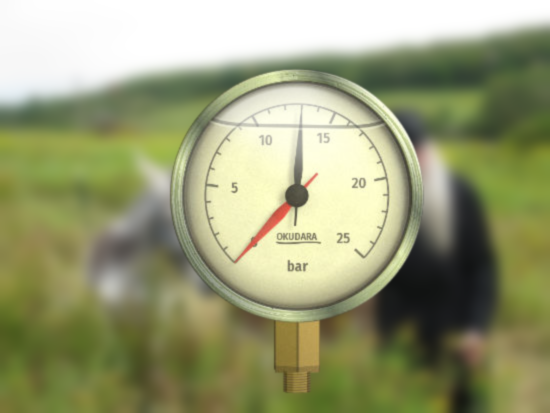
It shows 0 bar
